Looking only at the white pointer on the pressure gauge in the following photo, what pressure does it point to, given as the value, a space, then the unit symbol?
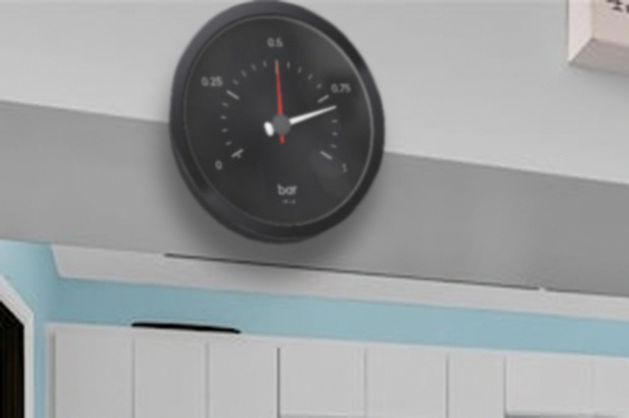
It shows 0.8 bar
